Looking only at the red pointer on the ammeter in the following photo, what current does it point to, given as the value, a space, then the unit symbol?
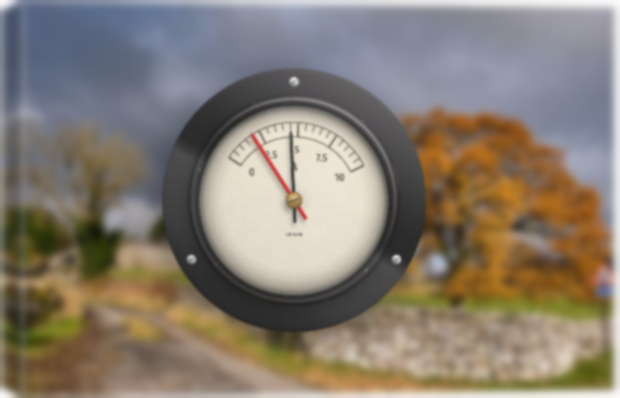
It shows 2 A
